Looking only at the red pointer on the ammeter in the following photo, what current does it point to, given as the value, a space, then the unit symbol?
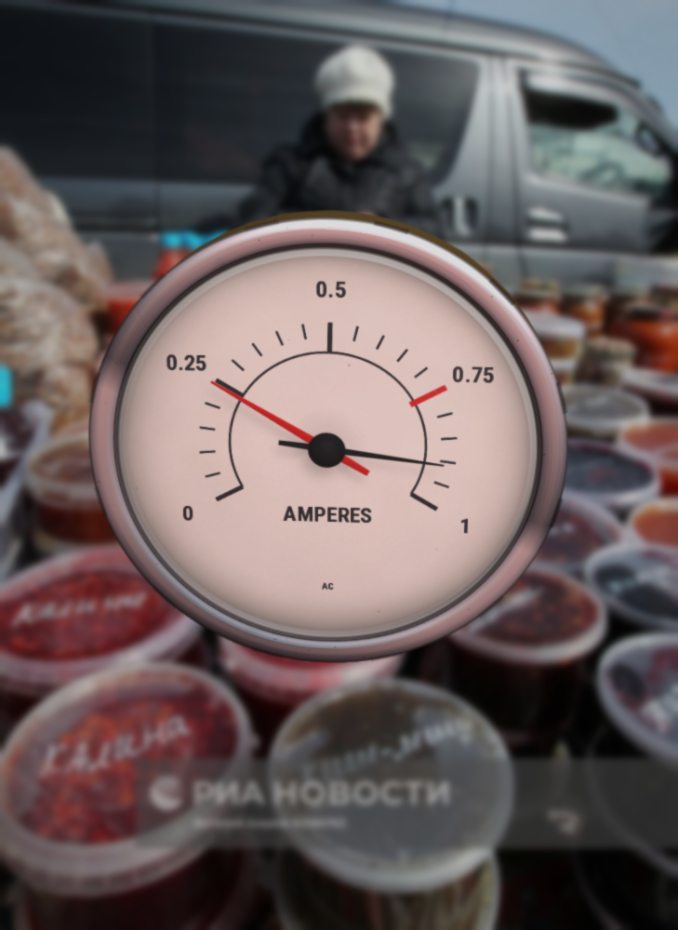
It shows 0.25 A
